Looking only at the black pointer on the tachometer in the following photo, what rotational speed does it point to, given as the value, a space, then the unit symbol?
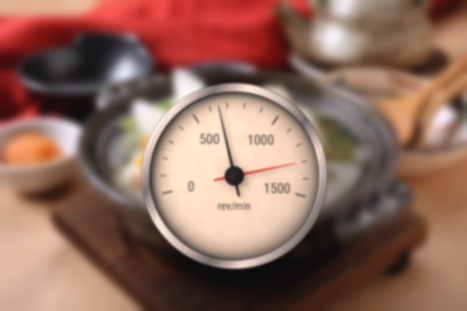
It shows 650 rpm
